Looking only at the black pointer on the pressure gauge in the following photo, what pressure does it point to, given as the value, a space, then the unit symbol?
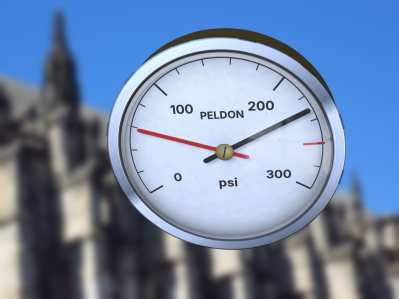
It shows 230 psi
